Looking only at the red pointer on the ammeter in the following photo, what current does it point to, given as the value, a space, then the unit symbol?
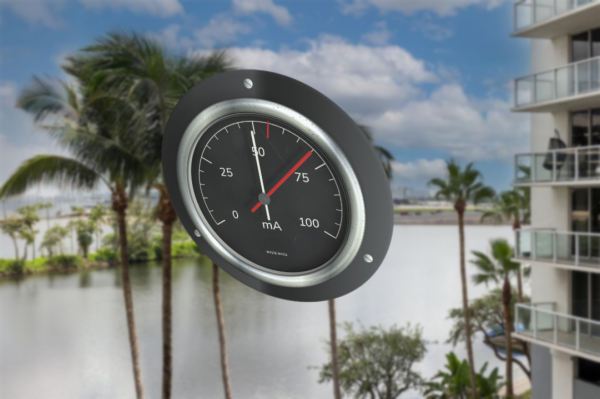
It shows 70 mA
